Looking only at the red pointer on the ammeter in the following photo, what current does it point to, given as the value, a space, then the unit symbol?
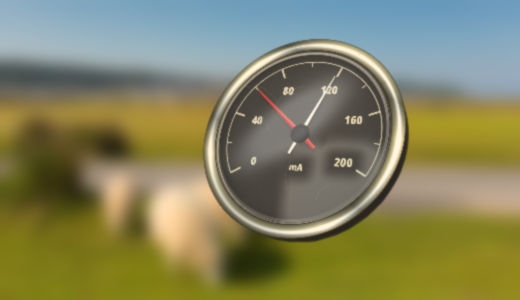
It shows 60 mA
